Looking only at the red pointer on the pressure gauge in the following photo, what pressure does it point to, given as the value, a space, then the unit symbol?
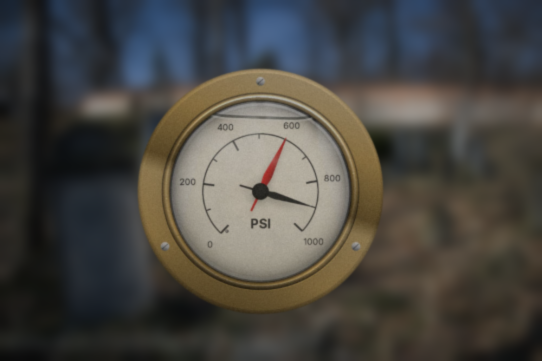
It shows 600 psi
